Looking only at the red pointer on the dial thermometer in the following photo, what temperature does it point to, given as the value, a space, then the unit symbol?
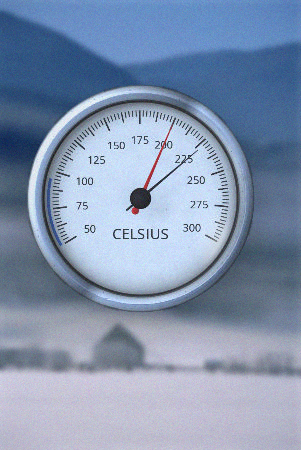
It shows 200 °C
